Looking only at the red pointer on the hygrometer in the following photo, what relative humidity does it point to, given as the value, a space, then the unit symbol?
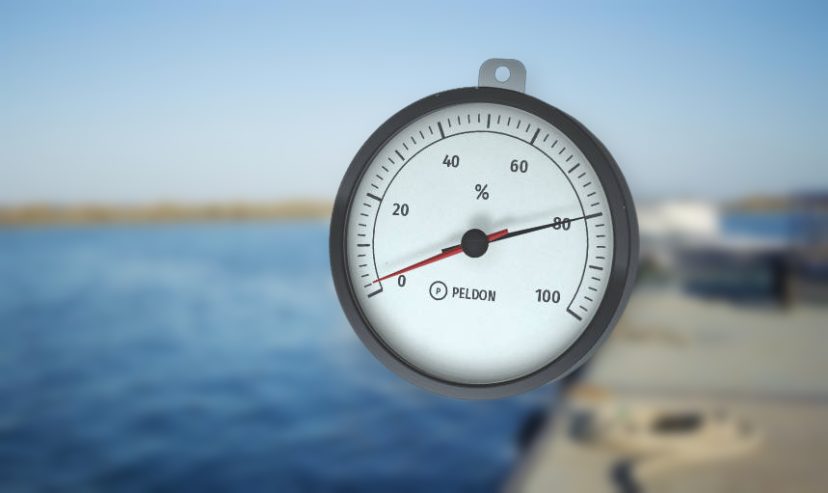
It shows 2 %
